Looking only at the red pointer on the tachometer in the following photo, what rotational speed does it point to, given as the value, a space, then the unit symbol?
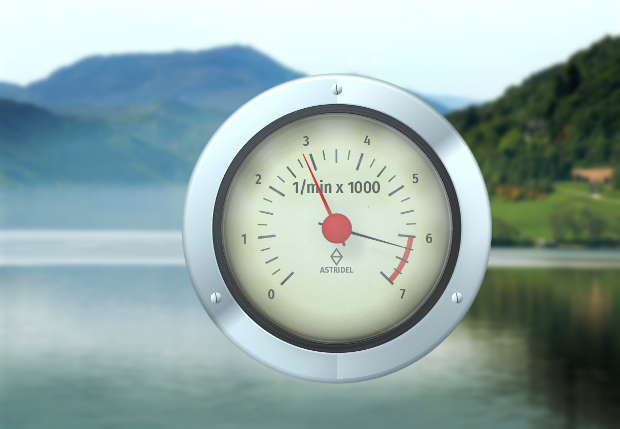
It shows 2875 rpm
